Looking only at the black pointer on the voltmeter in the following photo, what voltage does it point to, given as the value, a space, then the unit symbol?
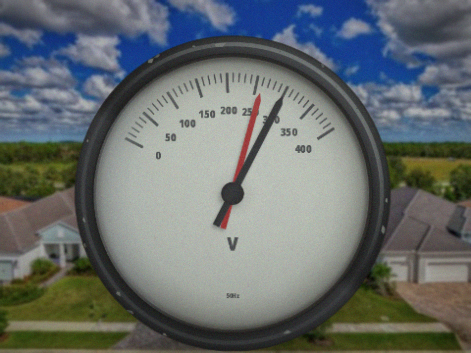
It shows 300 V
